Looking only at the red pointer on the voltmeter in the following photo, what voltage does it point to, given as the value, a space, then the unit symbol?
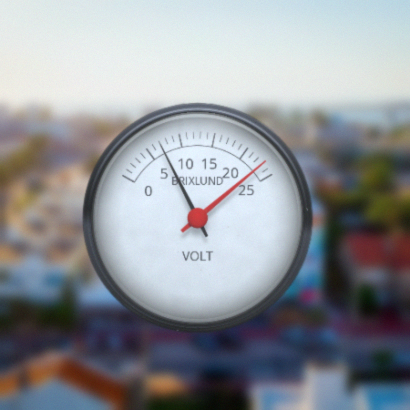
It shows 23 V
